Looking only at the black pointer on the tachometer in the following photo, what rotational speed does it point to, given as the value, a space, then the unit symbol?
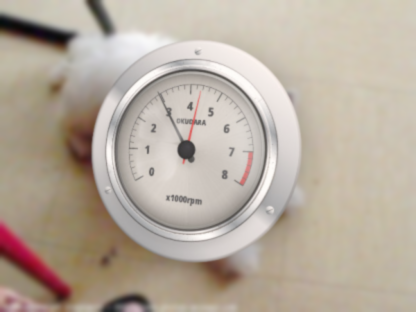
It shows 3000 rpm
